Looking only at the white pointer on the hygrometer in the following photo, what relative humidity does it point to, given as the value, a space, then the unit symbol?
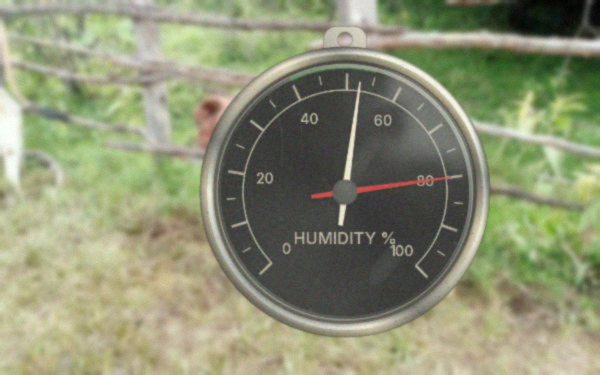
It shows 52.5 %
